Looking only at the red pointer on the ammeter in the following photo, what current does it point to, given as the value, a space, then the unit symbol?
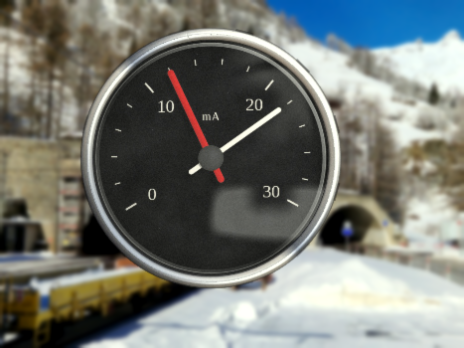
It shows 12 mA
